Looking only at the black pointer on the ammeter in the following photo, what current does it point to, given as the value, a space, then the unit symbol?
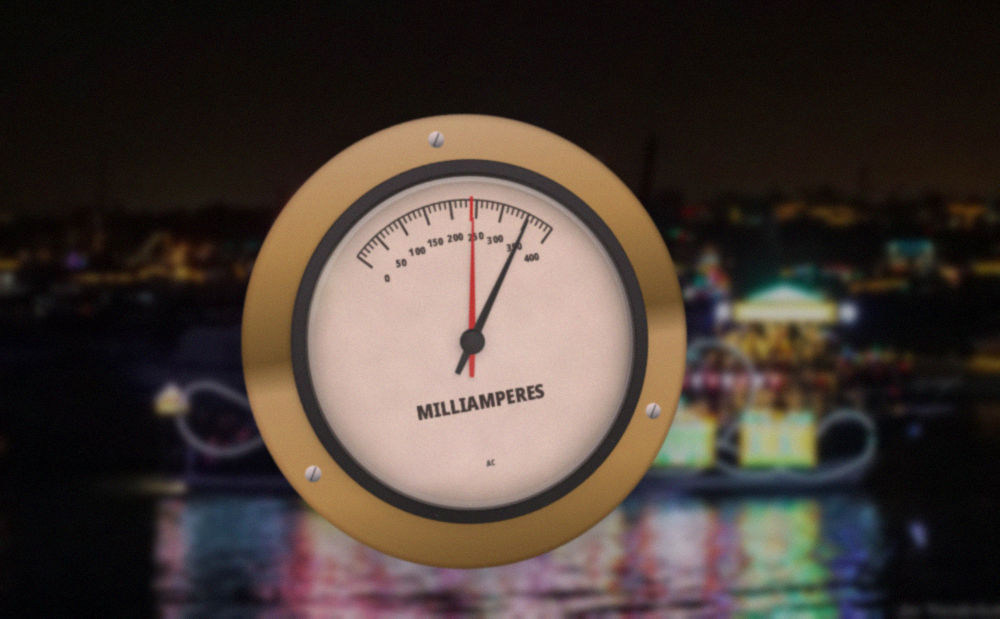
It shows 350 mA
